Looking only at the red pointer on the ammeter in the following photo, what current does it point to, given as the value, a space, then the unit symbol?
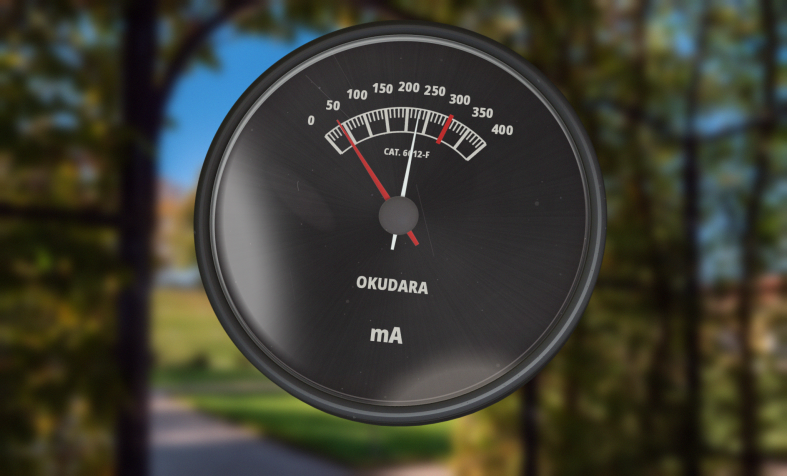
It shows 40 mA
